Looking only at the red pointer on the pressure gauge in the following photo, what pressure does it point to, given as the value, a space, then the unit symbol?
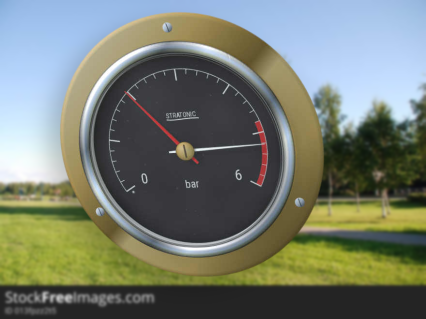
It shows 2 bar
